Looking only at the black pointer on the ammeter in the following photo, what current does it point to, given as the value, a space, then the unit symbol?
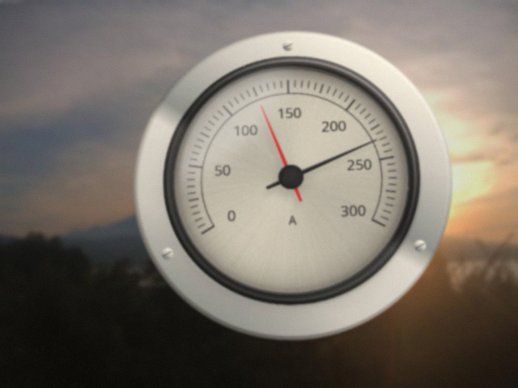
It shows 235 A
